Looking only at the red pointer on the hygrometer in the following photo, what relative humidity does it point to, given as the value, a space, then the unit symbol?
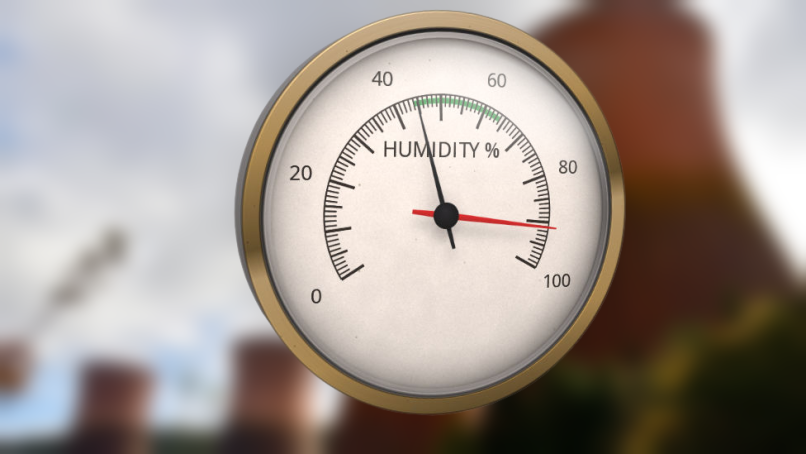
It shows 91 %
